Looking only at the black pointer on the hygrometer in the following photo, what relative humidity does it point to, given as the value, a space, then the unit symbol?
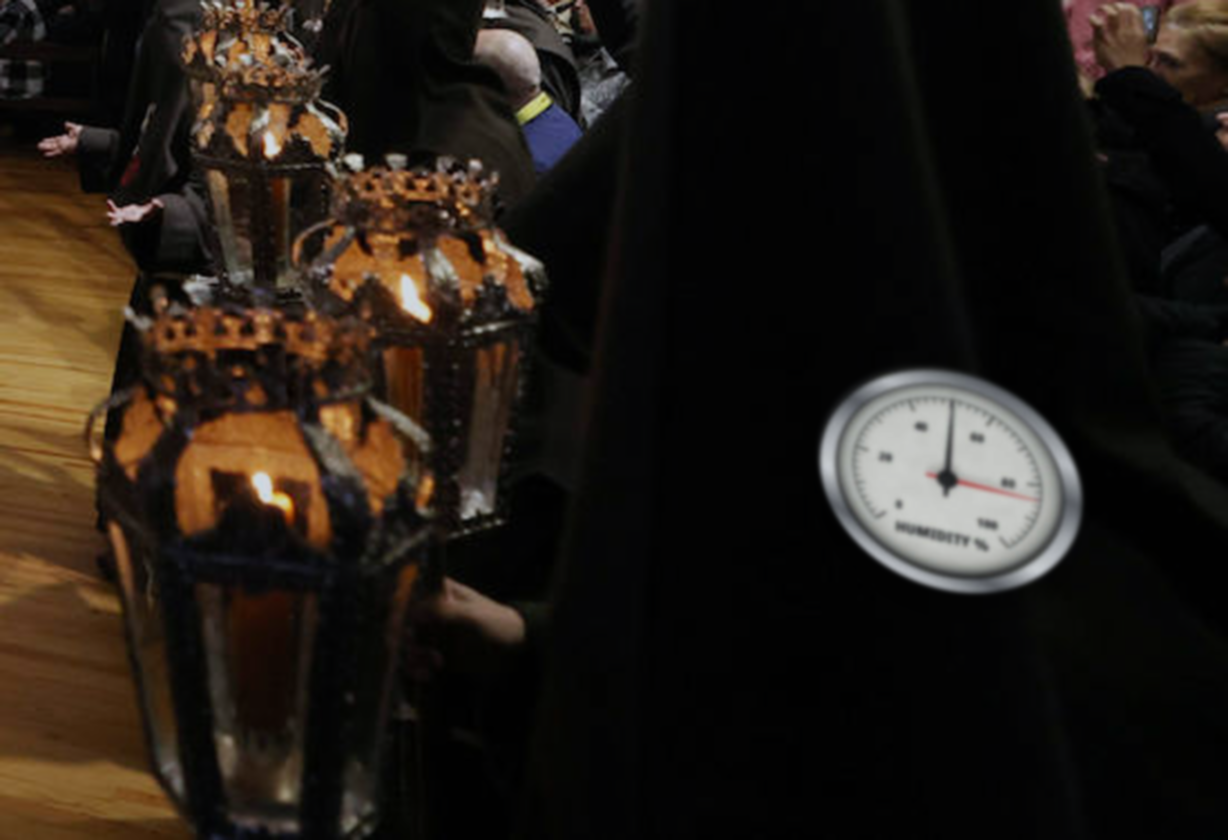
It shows 50 %
